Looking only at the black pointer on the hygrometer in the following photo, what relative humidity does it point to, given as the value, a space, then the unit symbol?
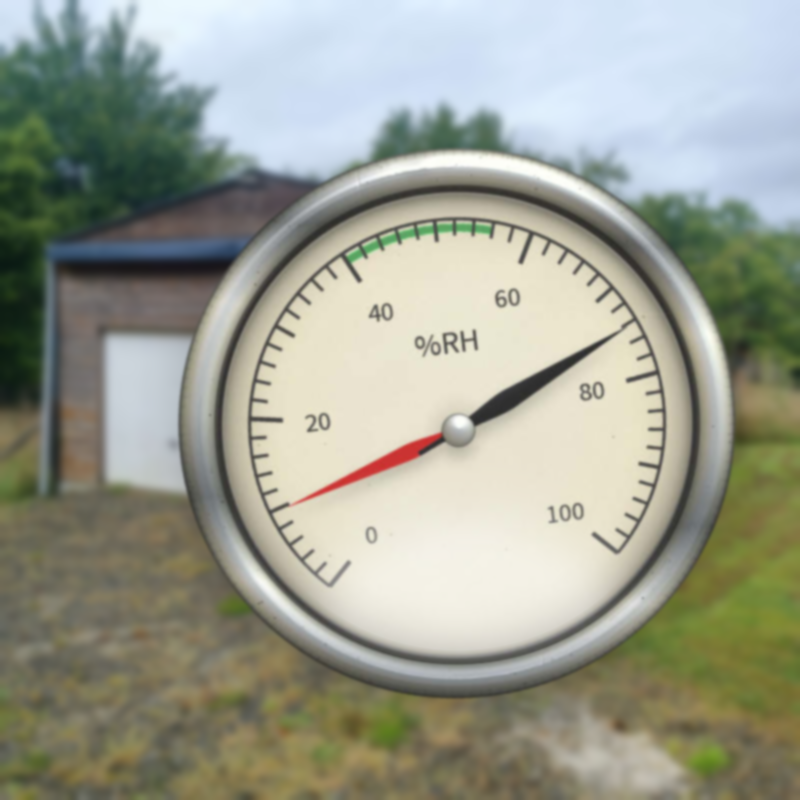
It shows 74 %
